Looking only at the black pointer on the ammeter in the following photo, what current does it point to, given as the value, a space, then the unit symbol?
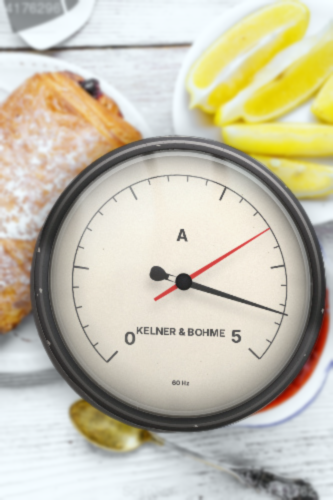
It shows 4.5 A
